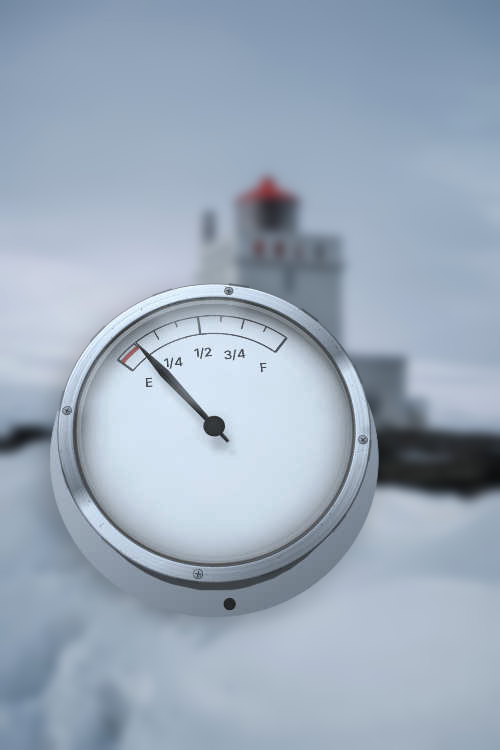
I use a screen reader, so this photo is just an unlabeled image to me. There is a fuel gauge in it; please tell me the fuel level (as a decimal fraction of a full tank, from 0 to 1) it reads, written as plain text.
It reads 0.125
